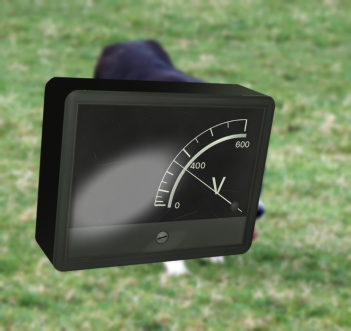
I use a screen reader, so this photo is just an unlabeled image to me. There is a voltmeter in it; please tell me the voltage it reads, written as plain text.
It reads 350 V
